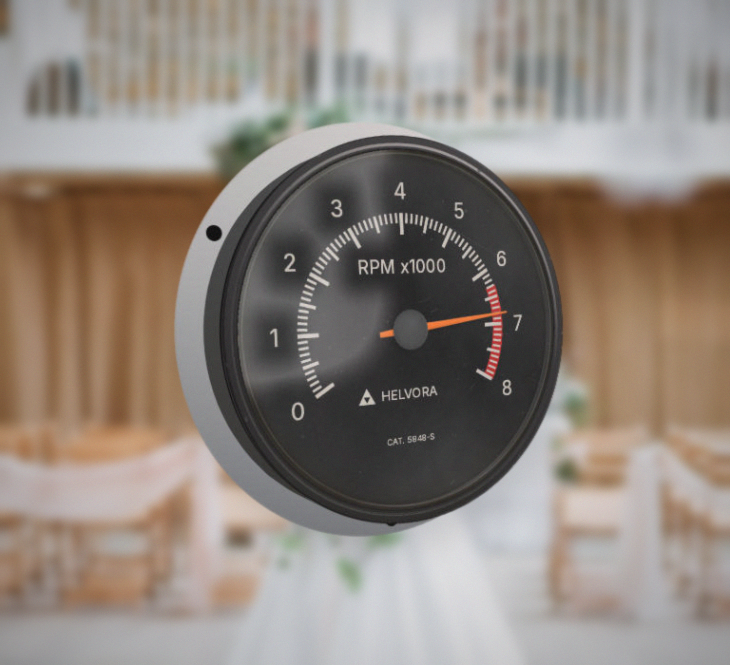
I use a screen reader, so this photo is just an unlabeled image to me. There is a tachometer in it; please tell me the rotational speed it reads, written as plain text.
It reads 6800 rpm
